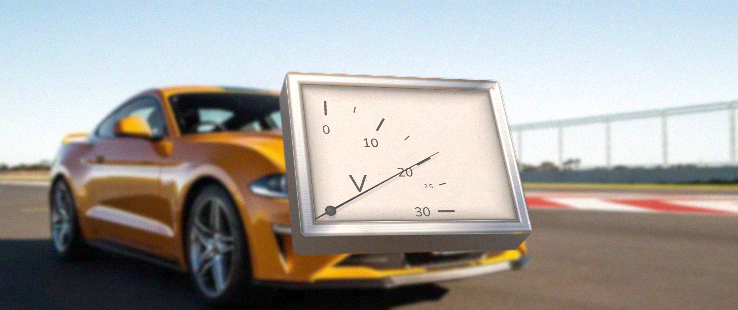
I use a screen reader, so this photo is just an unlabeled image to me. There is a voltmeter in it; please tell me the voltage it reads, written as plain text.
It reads 20 V
